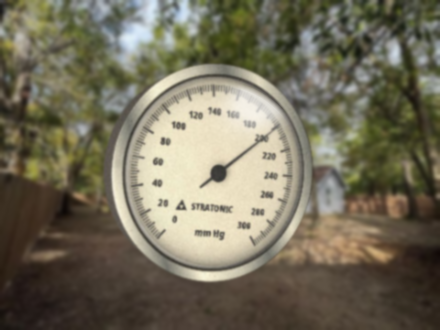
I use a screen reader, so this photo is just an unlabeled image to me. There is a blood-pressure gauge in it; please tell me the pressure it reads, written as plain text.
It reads 200 mmHg
